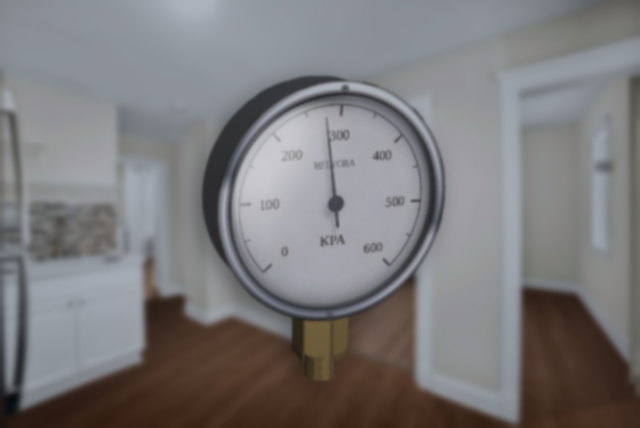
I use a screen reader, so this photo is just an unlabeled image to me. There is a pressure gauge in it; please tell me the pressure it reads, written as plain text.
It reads 275 kPa
